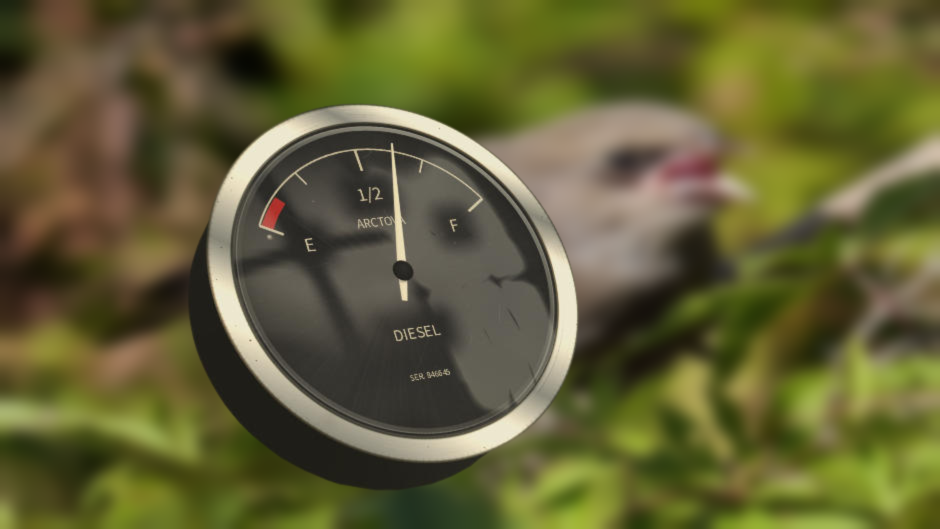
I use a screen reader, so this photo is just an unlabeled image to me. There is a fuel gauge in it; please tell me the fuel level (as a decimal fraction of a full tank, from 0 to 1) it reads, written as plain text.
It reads 0.625
